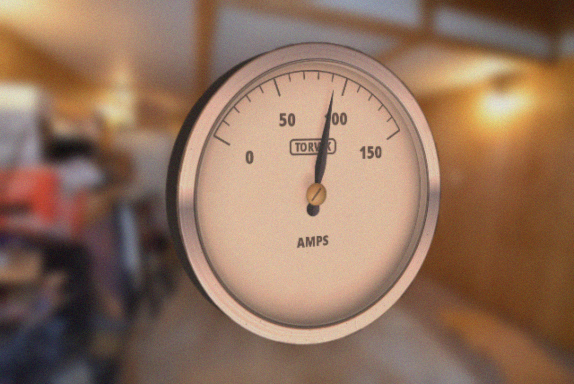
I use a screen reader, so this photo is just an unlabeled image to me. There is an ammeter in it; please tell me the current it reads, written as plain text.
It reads 90 A
